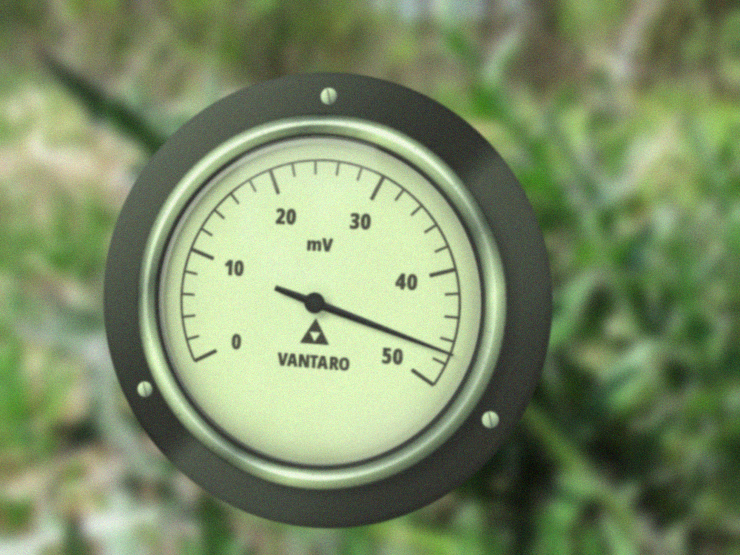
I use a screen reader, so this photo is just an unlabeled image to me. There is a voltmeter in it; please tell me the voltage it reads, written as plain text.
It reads 47 mV
